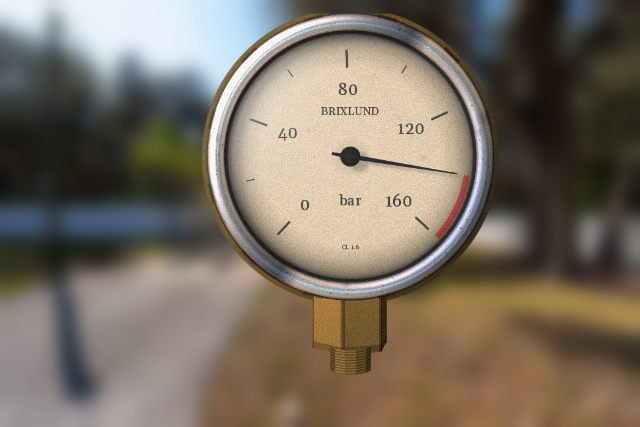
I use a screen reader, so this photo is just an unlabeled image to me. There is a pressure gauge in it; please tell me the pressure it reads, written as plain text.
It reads 140 bar
